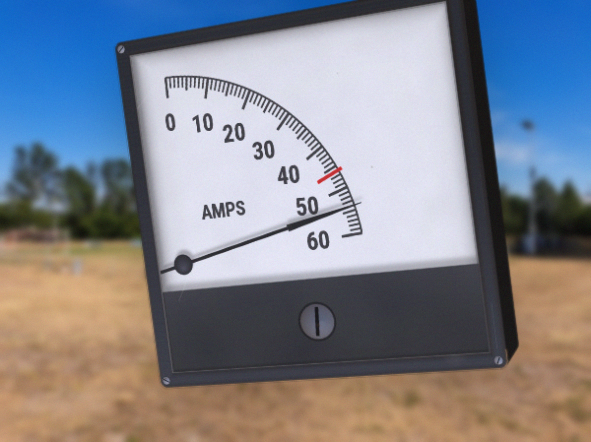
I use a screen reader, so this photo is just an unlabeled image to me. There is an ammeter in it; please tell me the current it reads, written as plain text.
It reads 54 A
